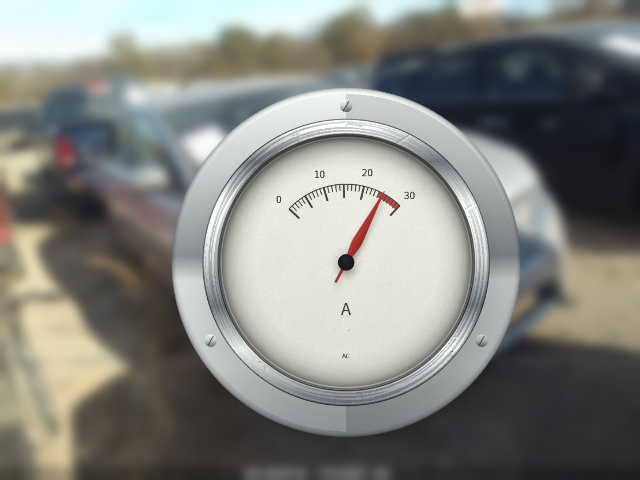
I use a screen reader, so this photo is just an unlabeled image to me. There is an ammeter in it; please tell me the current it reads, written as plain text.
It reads 25 A
